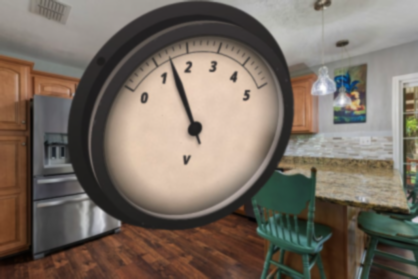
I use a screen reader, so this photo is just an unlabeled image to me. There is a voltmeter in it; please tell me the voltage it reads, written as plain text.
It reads 1.4 V
